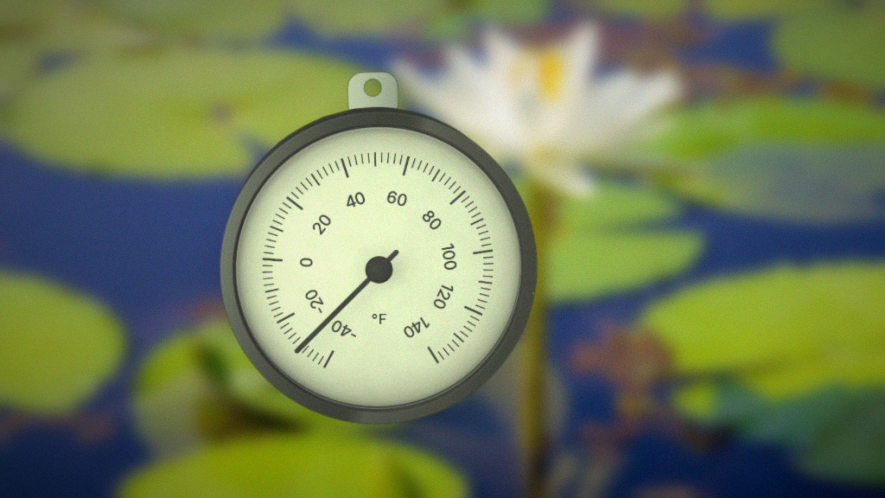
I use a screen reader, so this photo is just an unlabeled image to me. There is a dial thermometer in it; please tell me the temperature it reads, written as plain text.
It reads -30 °F
